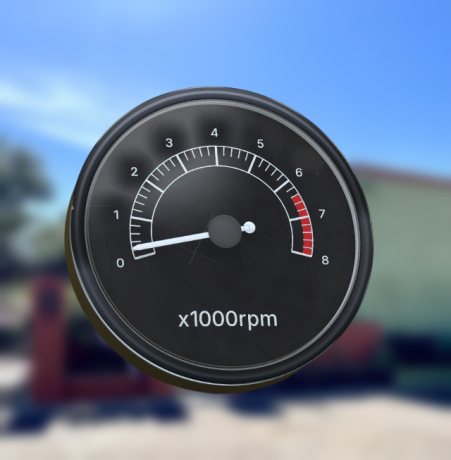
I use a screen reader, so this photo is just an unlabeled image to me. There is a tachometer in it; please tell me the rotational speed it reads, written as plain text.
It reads 200 rpm
